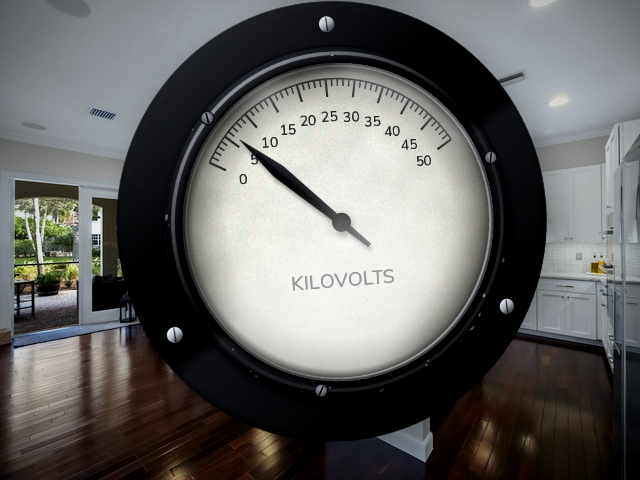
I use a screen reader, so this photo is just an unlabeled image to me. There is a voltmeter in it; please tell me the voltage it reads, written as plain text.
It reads 6 kV
